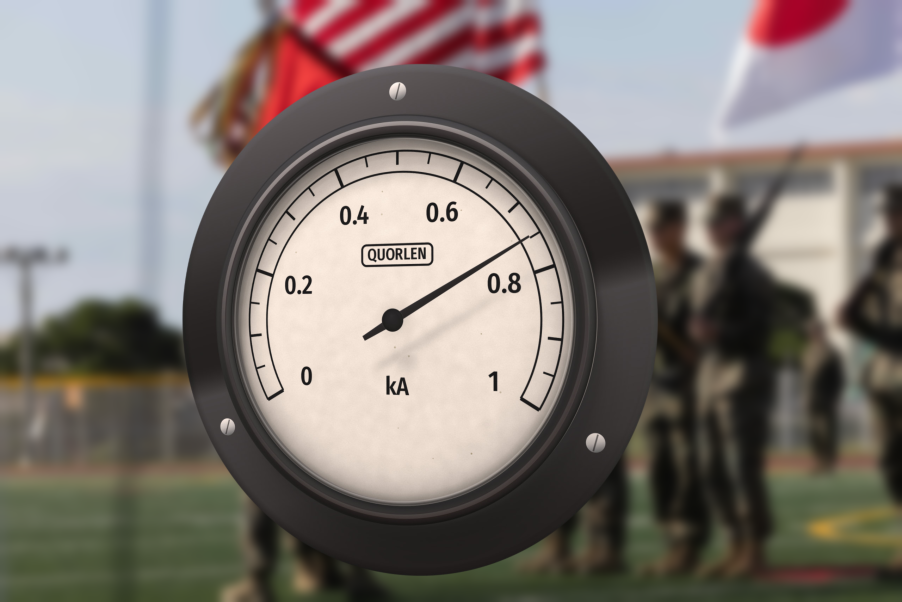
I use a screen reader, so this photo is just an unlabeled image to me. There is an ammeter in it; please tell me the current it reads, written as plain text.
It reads 0.75 kA
